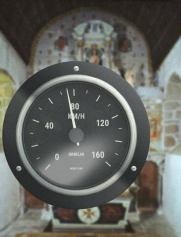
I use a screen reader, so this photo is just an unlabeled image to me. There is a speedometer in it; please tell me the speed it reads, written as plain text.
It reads 75 km/h
